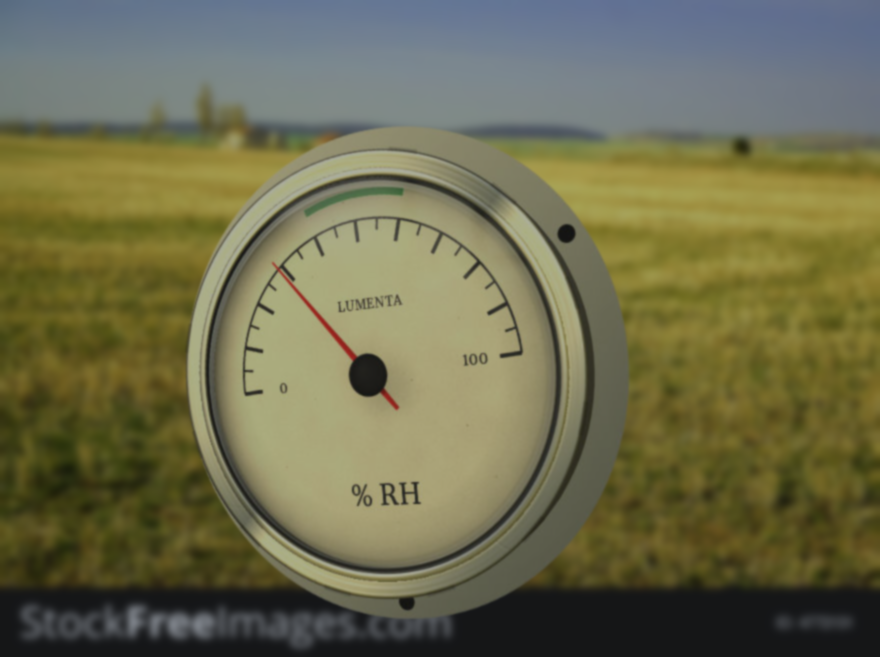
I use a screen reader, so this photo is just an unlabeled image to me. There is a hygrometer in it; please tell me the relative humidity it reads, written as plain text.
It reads 30 %
